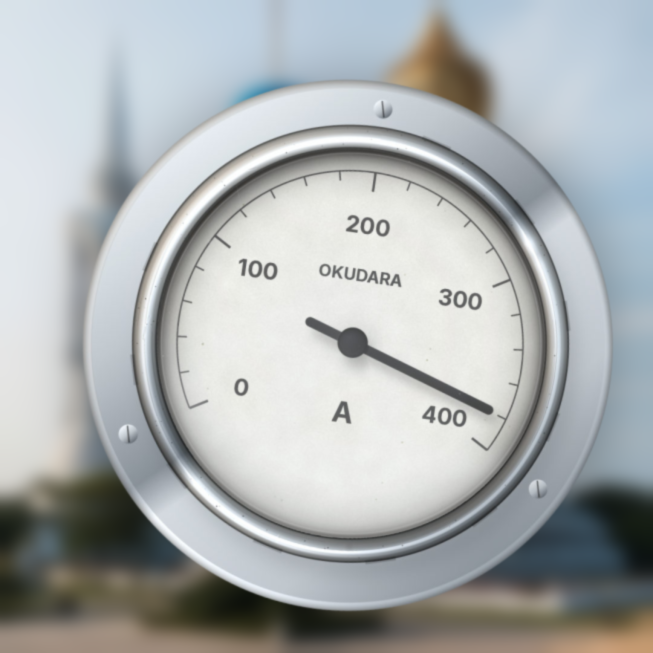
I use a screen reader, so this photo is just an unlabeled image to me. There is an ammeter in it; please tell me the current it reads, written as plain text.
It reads 380 A
